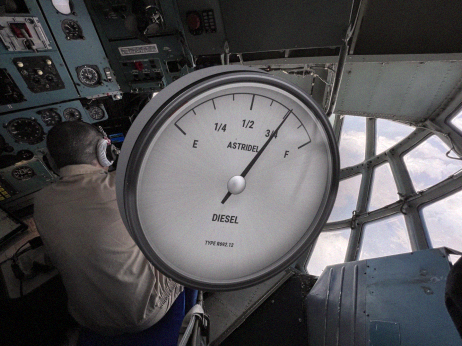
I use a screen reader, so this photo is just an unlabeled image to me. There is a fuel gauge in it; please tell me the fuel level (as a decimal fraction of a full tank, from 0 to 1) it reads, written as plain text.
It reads 0.75
